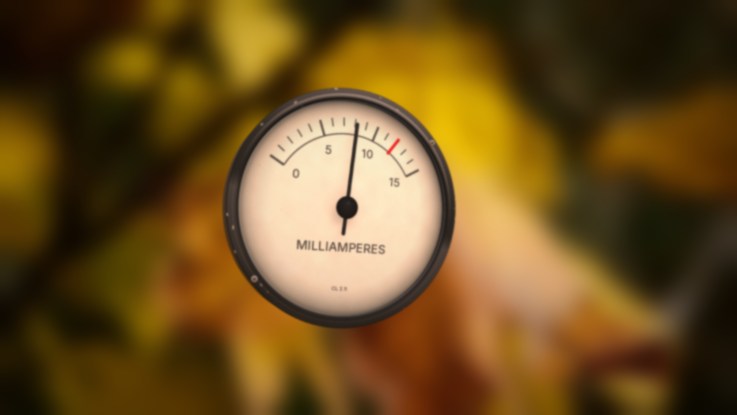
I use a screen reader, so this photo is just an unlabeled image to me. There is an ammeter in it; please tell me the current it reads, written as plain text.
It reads 8 mA
